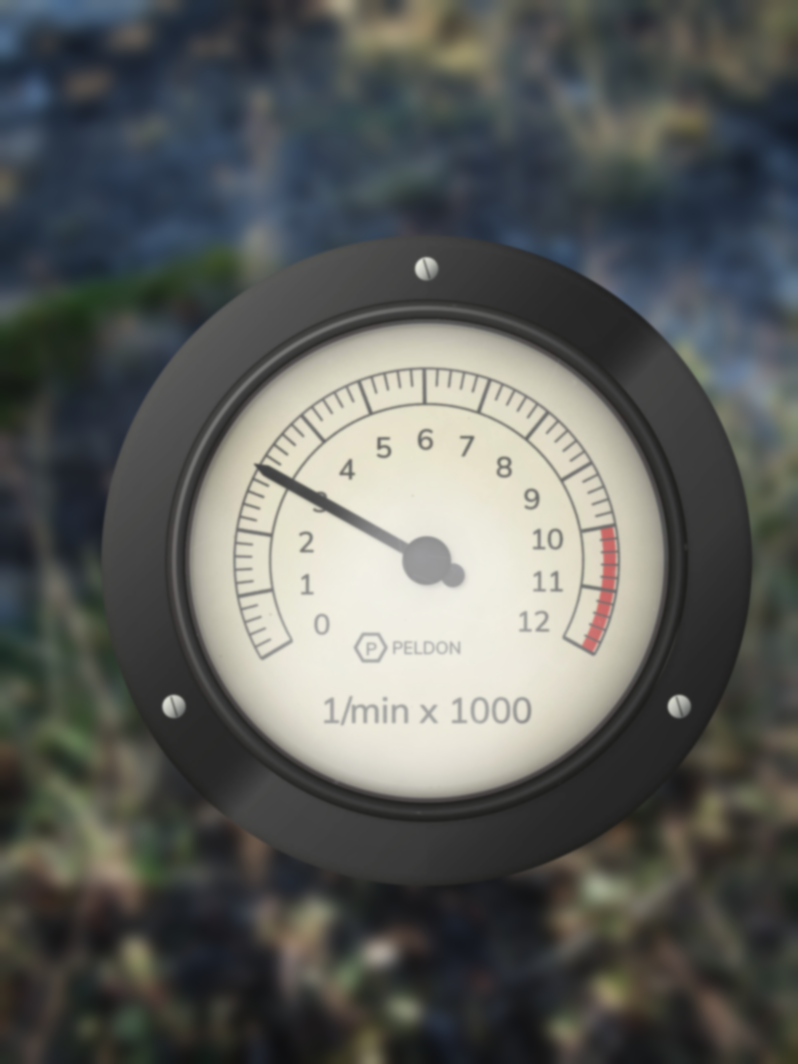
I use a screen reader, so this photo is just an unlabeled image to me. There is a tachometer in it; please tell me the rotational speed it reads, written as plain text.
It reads 3000 rpm
